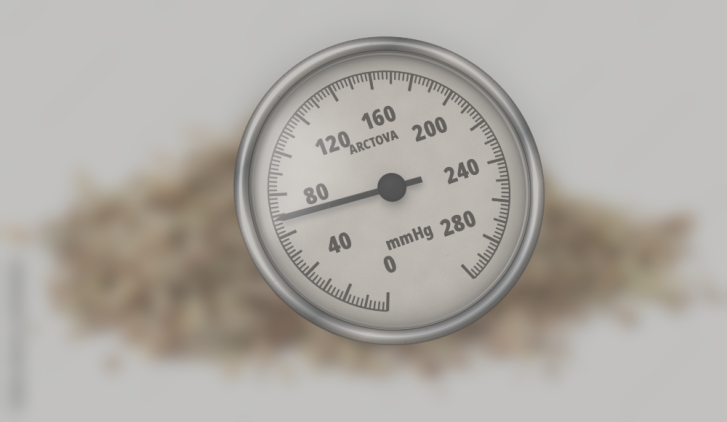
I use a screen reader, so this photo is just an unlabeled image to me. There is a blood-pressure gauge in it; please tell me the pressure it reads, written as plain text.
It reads 68 mmHg
